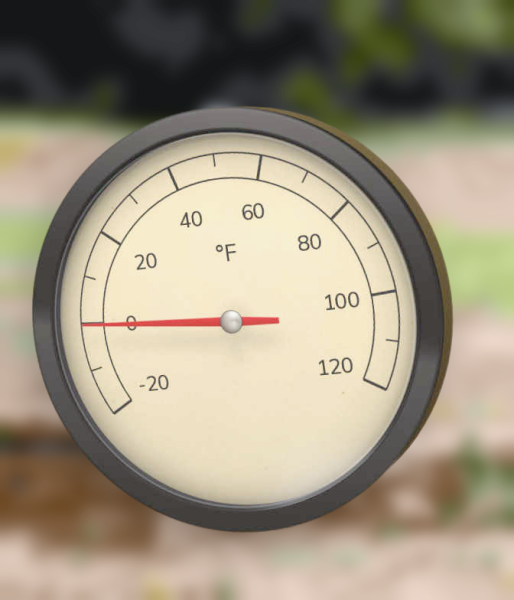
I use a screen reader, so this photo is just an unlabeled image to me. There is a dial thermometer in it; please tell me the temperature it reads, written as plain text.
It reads 0 °F
